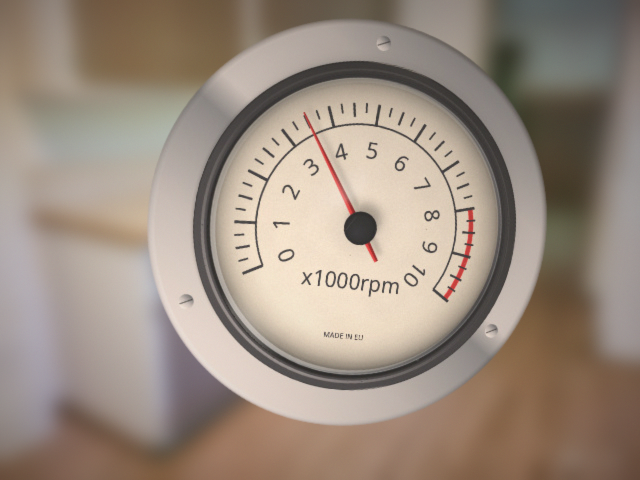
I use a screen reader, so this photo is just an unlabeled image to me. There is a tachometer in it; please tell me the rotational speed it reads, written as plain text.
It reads 3500 rpm
